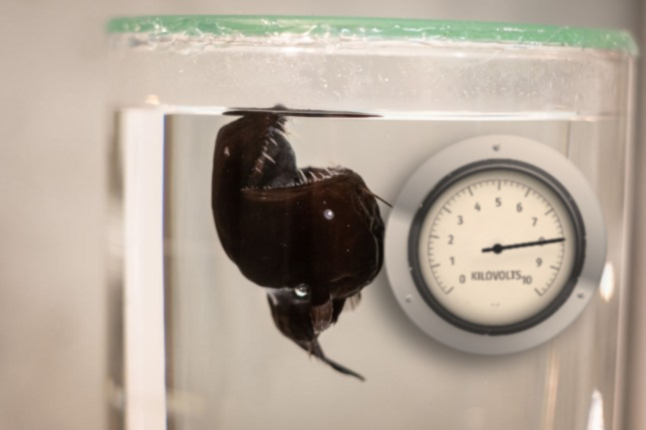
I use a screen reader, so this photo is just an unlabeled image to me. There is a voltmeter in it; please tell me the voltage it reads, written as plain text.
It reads 8 kV
